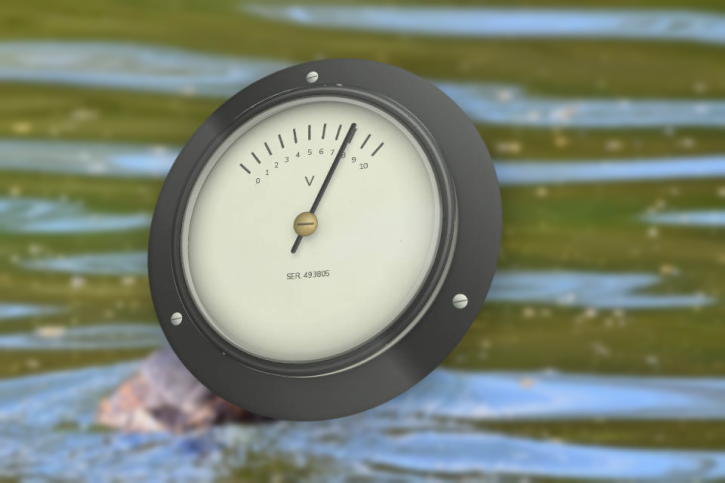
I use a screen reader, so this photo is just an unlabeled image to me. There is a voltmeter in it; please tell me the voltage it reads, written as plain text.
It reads 8 V
